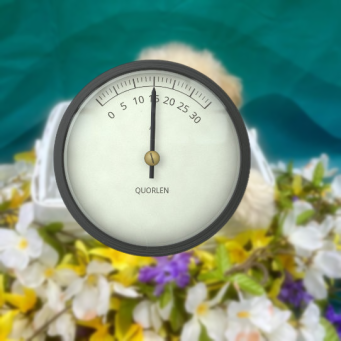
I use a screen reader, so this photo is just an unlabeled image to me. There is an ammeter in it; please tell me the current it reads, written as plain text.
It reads 15 A
